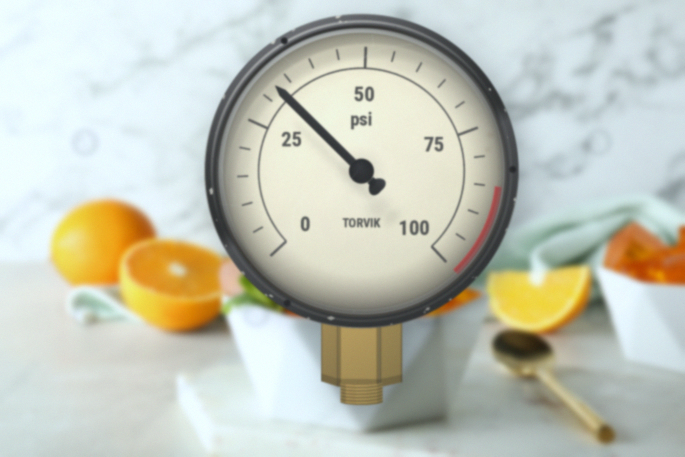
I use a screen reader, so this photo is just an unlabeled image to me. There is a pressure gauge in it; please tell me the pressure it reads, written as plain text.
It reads 32.5 psi
